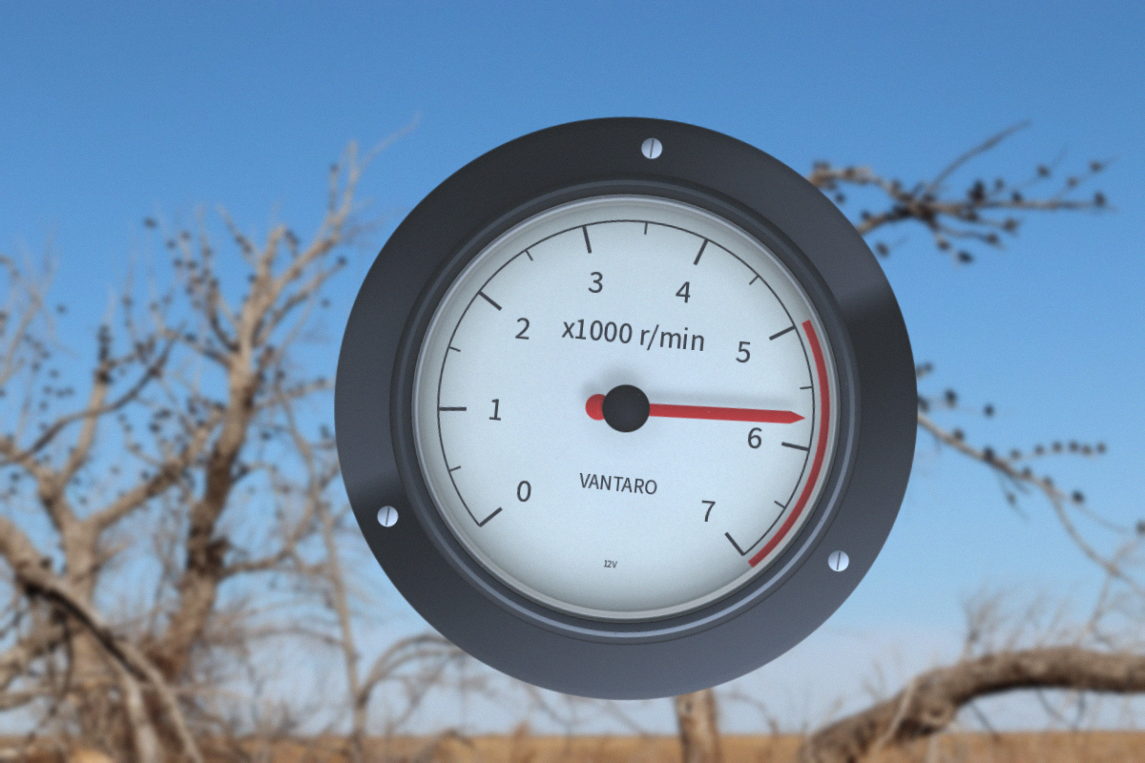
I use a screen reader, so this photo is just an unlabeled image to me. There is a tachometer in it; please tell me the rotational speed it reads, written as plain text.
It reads 5750 rpm
